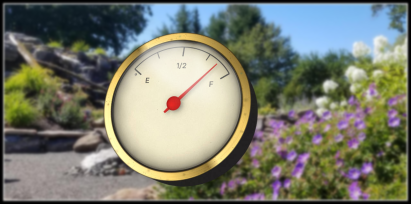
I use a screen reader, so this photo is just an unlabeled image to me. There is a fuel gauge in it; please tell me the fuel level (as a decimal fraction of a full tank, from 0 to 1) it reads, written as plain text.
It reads 0.875
